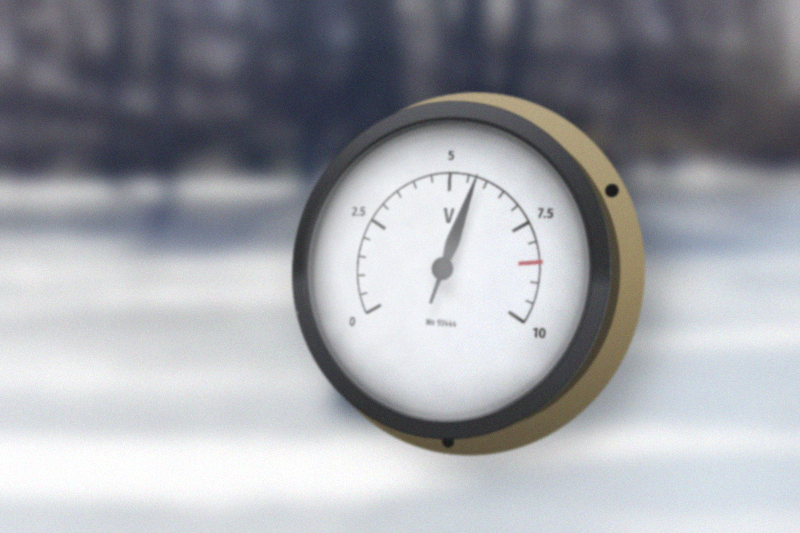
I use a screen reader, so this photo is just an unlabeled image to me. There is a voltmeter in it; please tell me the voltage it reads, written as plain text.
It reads 5.75 V
